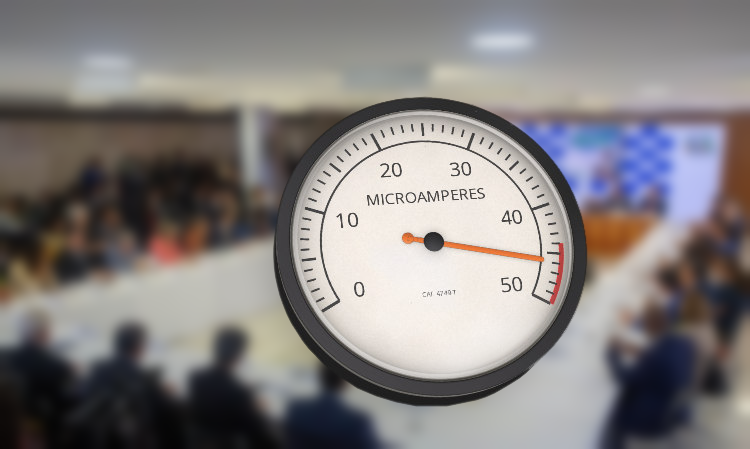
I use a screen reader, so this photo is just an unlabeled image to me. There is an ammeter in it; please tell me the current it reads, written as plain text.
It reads 46 µA
